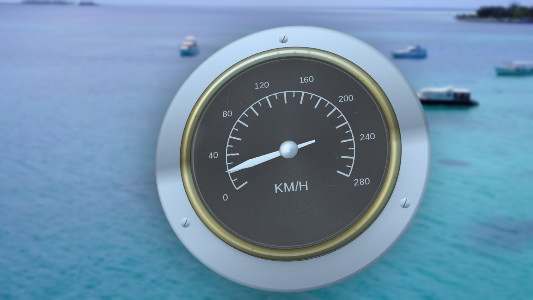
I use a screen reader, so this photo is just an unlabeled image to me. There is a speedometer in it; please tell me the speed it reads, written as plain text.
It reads 20 km/h
